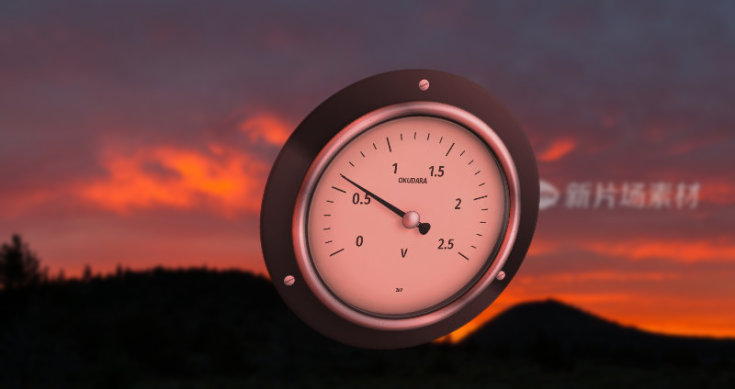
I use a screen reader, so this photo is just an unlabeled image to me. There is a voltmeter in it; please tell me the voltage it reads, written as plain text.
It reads 0.6 V
